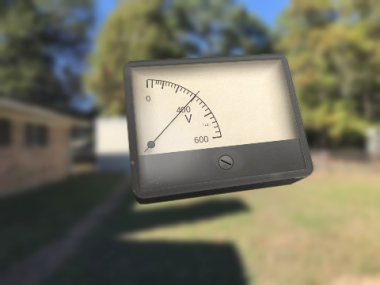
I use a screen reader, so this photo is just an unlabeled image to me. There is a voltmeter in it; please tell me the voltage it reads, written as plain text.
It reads 400 V
